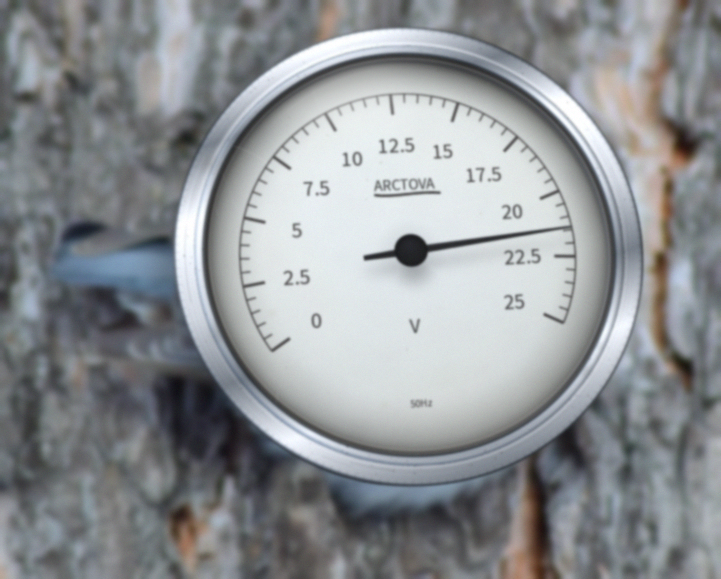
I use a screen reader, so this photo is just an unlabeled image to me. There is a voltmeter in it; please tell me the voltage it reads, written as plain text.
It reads 21.5 V
